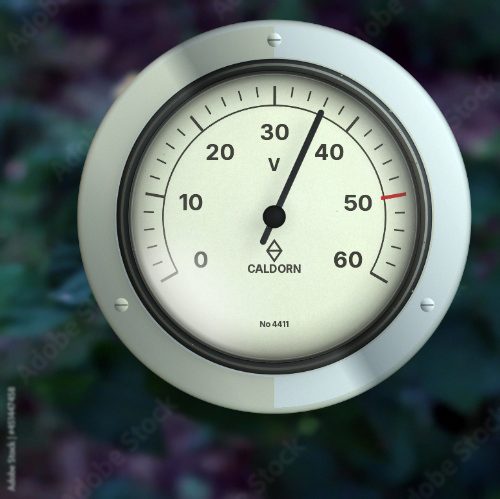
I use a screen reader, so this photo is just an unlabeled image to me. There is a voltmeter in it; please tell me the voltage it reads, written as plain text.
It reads 36 V
